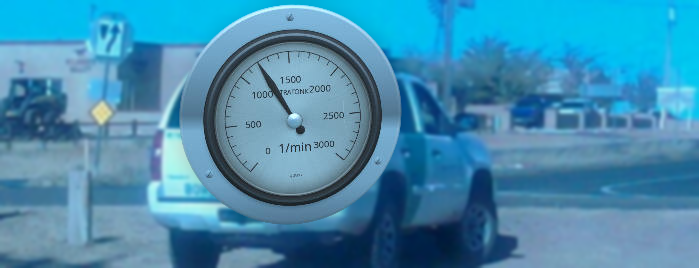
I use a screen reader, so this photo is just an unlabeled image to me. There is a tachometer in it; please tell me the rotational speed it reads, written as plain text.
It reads 1200 rpm
